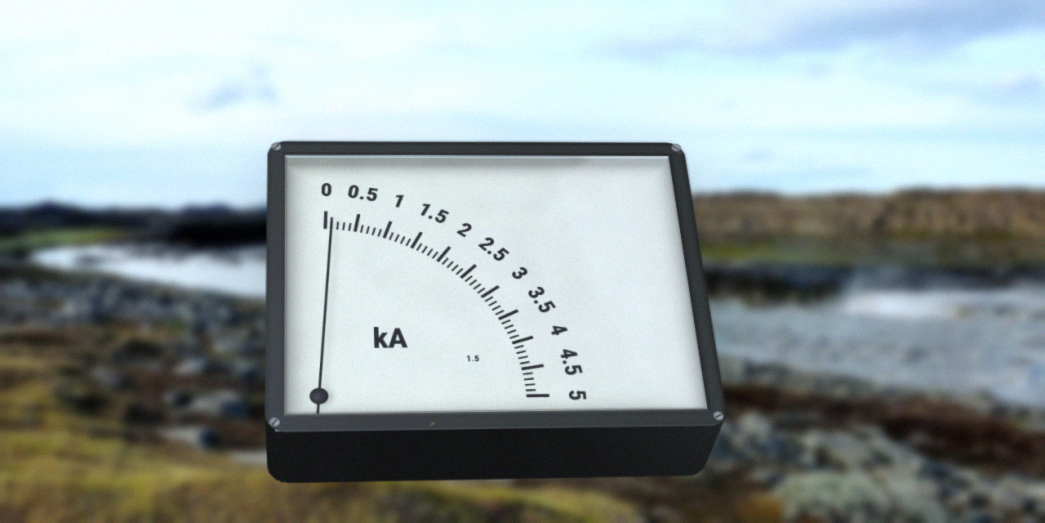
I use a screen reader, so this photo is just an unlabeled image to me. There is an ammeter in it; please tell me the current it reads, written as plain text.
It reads 0.1 kA
